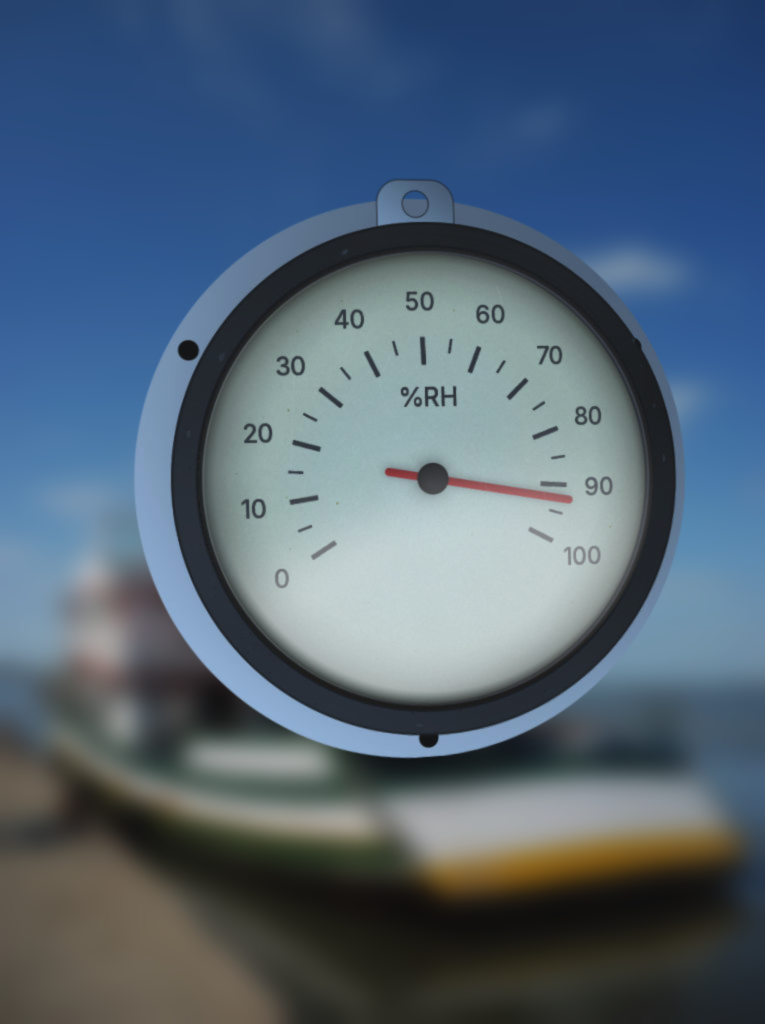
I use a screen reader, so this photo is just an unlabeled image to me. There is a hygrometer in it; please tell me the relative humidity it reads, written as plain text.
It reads 92.5 %
